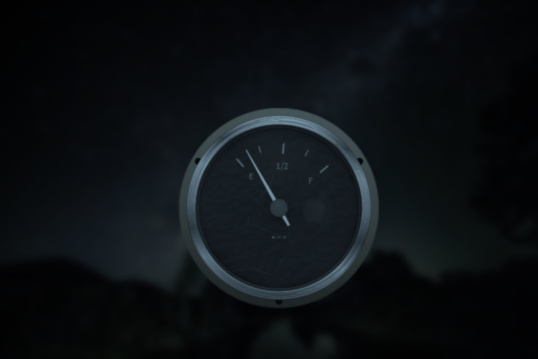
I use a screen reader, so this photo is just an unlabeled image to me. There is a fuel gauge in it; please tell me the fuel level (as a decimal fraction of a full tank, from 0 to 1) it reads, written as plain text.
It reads 0.125
